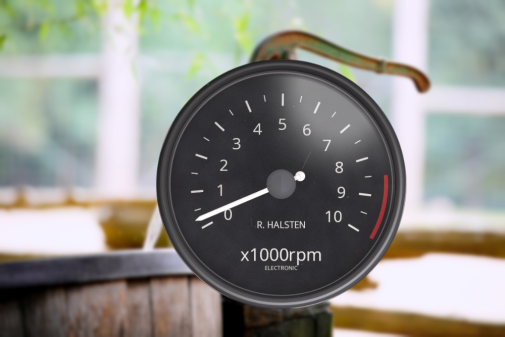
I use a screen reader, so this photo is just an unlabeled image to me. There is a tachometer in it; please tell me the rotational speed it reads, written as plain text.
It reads 250 rpm
